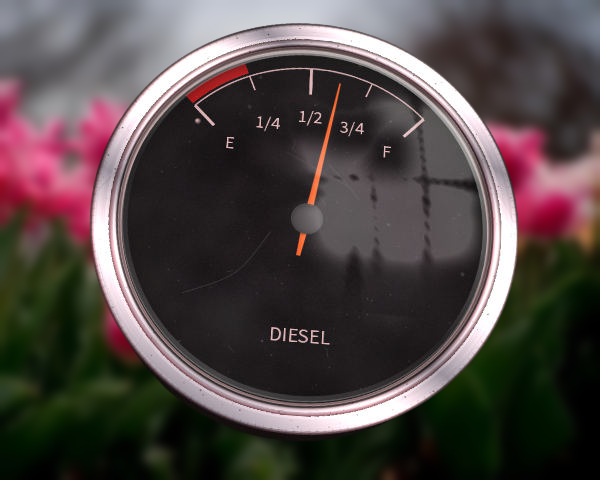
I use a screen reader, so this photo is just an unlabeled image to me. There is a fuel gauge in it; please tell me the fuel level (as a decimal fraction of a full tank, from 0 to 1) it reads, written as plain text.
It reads 0.625
